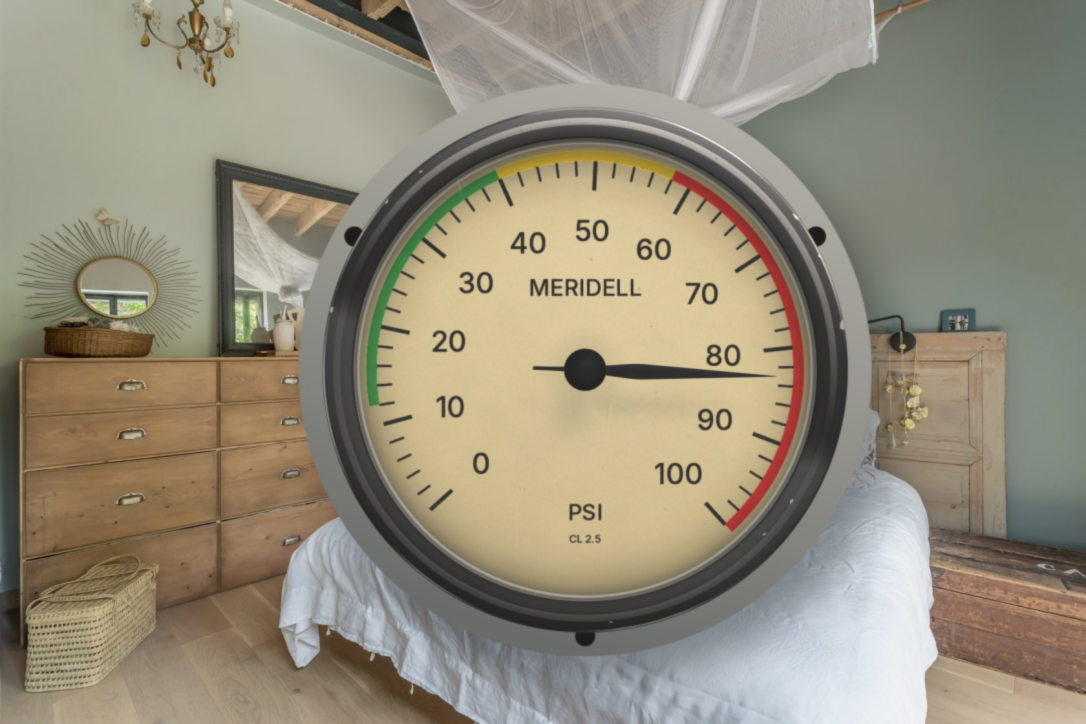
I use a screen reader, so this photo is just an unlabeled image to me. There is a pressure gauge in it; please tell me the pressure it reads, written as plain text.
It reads 83 psi
